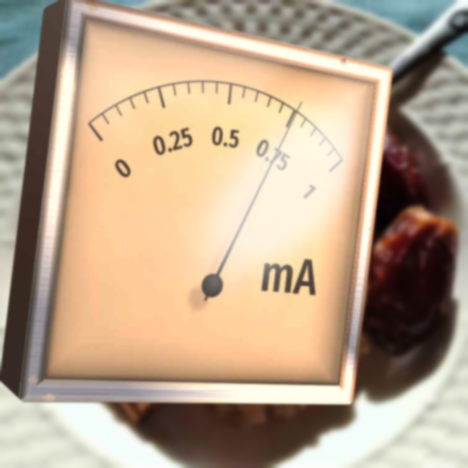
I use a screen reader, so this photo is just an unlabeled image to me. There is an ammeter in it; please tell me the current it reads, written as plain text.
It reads 0.75 mA
